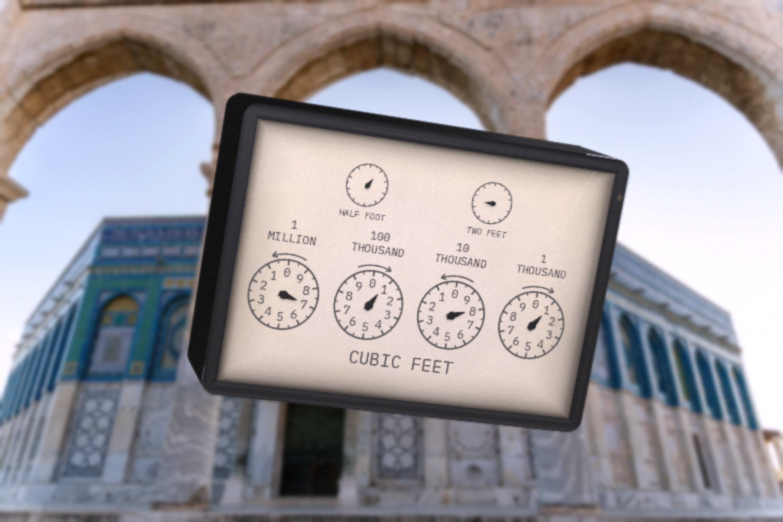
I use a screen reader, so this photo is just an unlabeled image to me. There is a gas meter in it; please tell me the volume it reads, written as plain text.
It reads 708100 ft³
